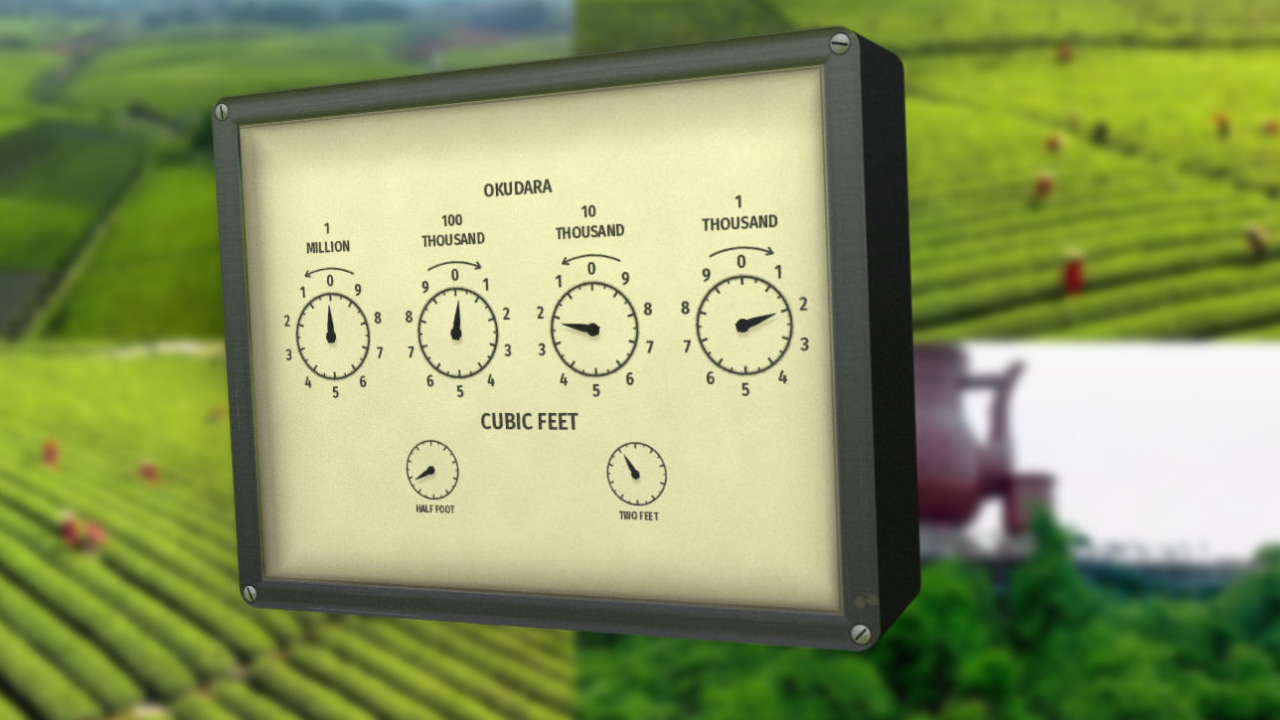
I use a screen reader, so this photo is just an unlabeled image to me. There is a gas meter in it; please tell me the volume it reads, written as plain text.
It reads 2200 ft³
